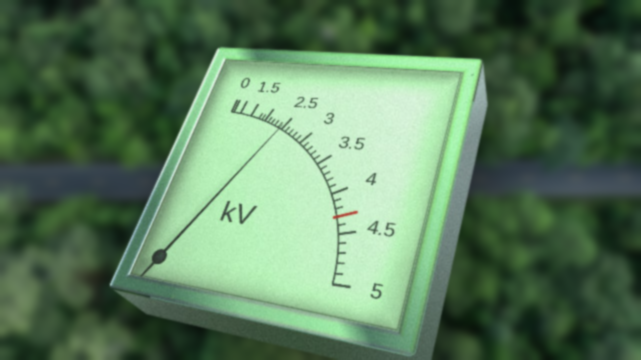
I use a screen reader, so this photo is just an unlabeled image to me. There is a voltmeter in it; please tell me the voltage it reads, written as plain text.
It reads 2.5 kV
